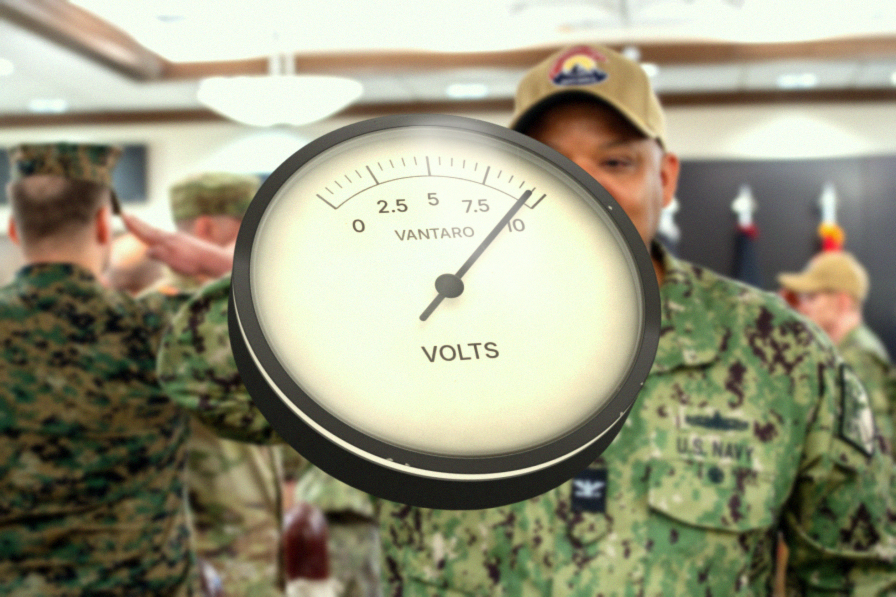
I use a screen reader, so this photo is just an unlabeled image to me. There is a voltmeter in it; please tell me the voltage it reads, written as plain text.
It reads 9.5 V
